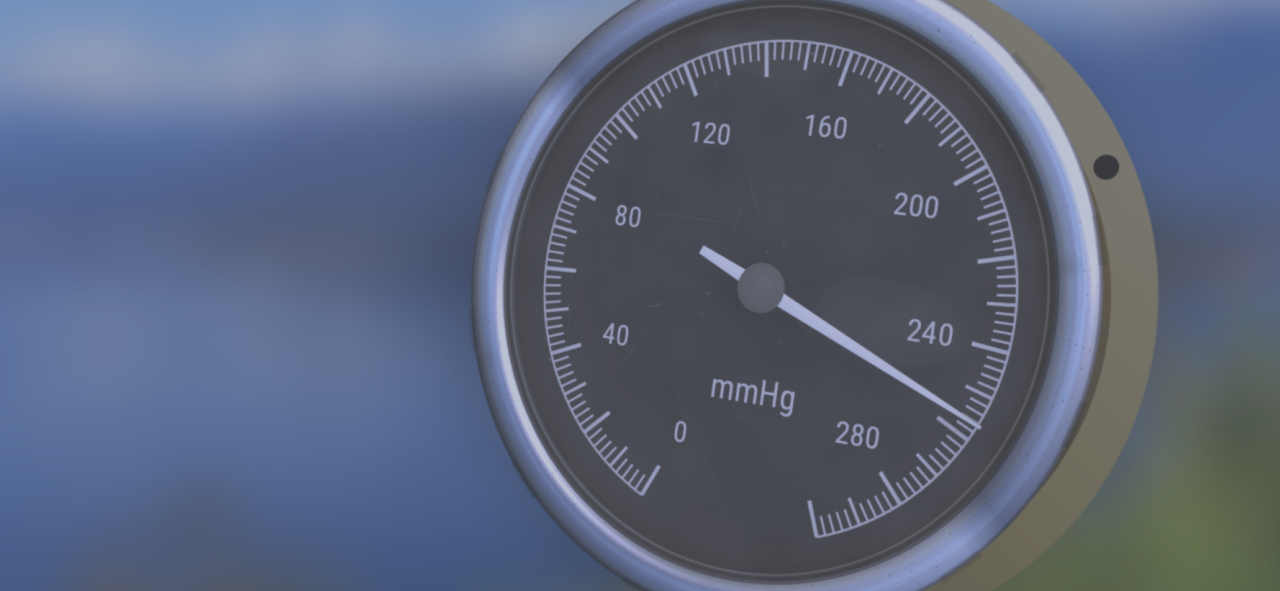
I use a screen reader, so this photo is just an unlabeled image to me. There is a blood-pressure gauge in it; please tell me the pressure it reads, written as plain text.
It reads 256 mmHg
